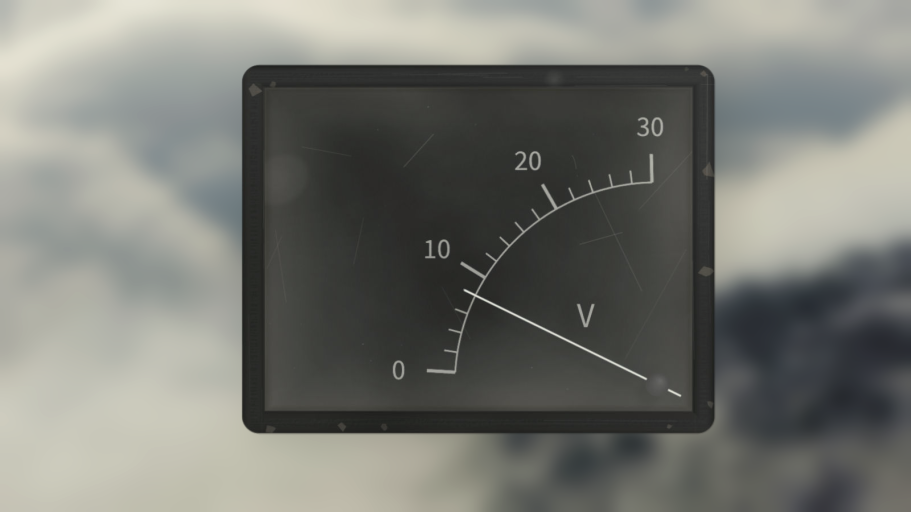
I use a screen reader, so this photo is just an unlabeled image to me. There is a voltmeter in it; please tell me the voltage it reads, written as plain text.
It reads 8 V
